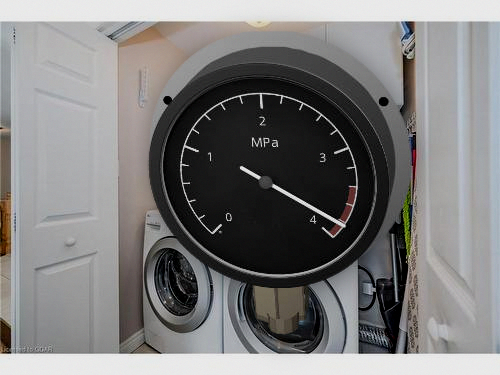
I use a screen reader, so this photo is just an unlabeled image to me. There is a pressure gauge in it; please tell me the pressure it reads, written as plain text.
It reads 3.8 MPa
